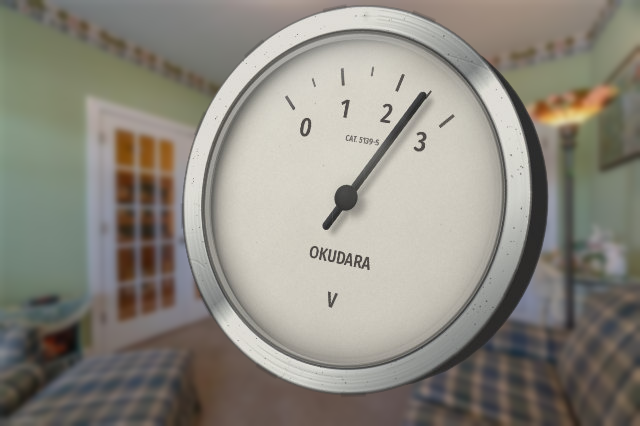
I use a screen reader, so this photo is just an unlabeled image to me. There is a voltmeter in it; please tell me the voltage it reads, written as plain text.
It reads 2.5 V
